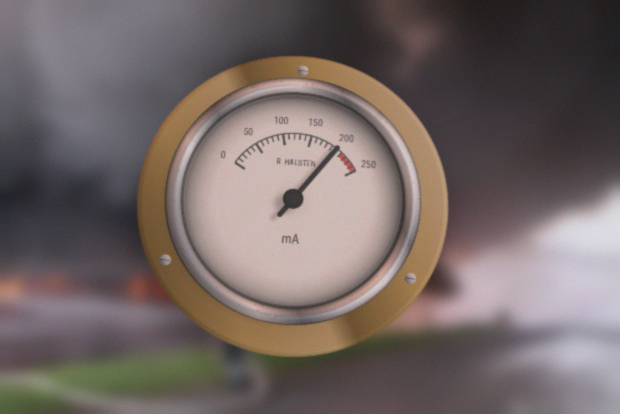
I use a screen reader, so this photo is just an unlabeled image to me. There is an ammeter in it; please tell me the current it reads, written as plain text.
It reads 200 mA
